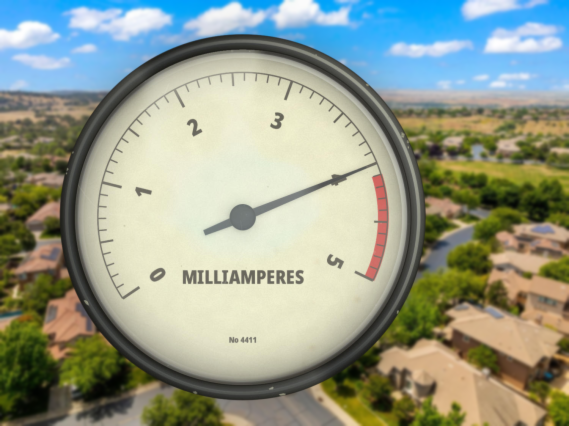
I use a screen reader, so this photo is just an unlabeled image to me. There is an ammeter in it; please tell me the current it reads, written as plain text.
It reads 4 mA
